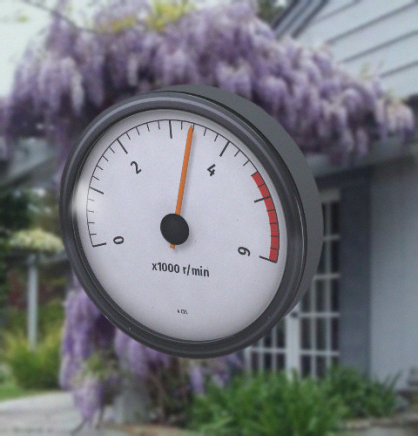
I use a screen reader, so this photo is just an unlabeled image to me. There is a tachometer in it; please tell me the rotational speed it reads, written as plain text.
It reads 3400 rpm
